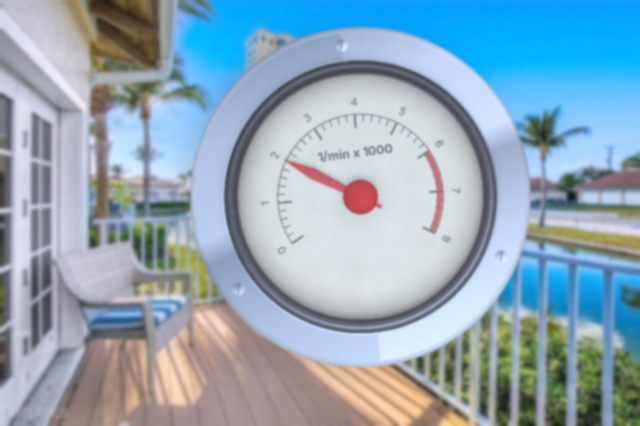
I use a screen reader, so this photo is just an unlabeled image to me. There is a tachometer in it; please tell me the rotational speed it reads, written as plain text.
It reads 2000 rpm
